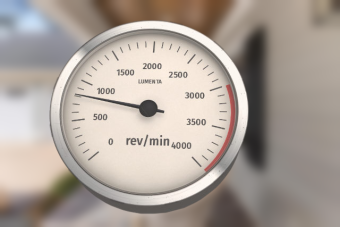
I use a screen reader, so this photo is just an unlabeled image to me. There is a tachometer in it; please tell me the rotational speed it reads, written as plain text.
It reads 800 rpm
